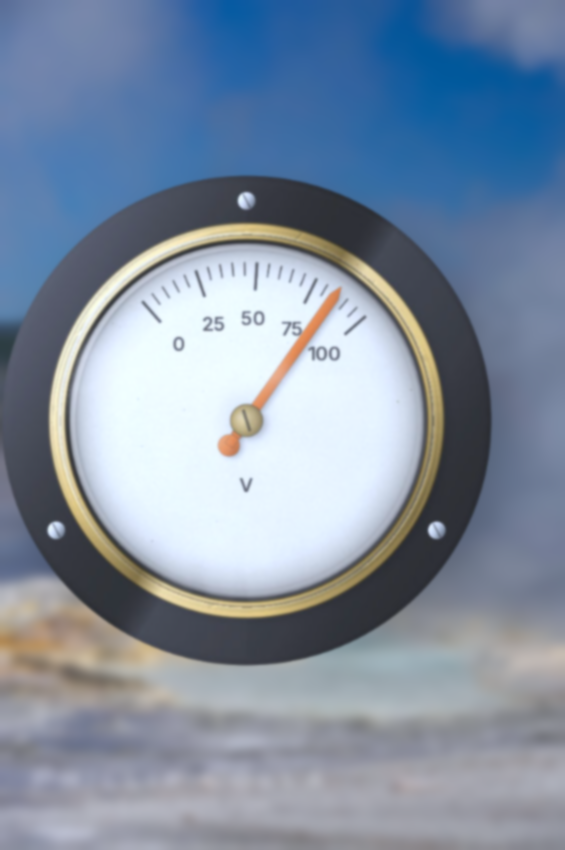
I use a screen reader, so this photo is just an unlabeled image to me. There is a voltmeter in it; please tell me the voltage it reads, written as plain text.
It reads 85 V
